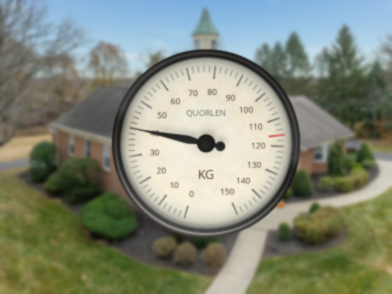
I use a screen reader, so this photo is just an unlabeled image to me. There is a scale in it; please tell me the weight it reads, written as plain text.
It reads 40 kg
